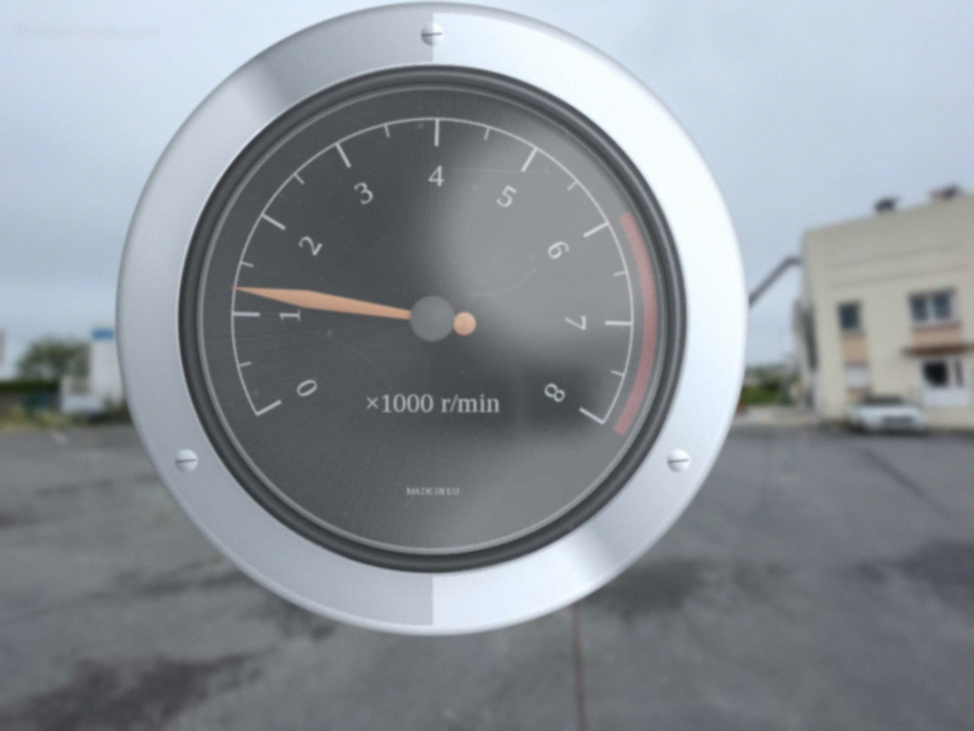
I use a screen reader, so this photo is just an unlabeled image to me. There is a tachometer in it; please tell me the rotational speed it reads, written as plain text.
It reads 1250 rpm
